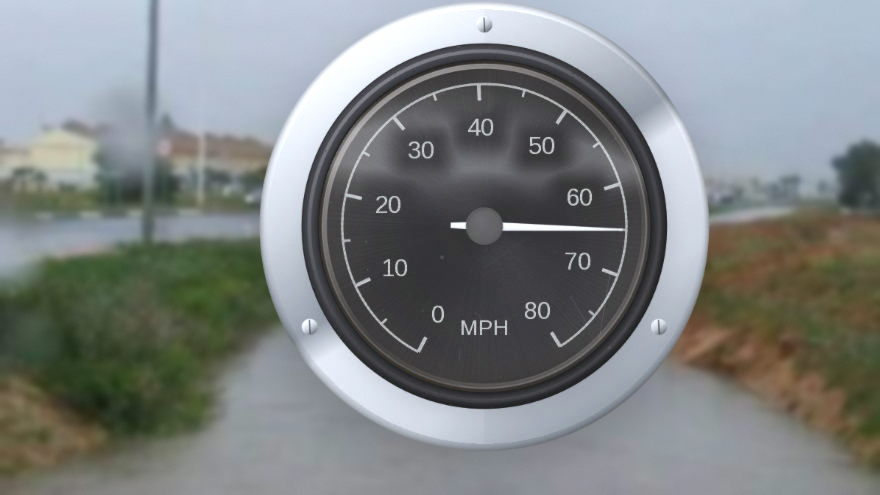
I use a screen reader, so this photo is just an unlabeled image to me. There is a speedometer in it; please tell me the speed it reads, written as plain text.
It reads 65 mph
